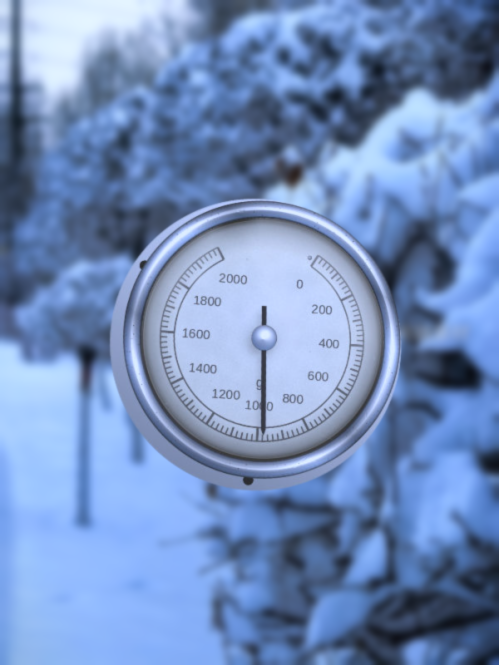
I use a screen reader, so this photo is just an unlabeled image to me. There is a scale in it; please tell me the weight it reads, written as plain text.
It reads 980 g
